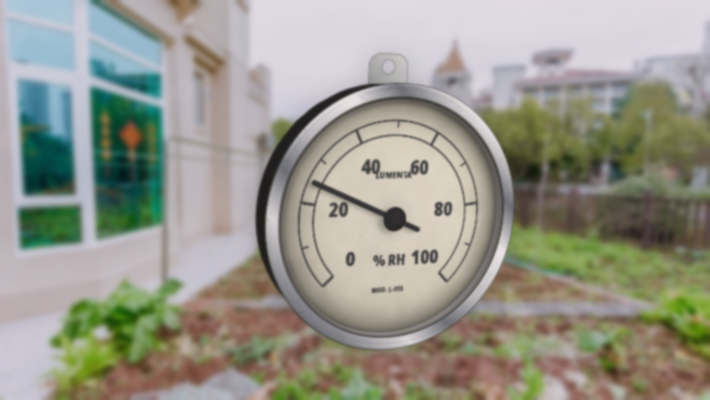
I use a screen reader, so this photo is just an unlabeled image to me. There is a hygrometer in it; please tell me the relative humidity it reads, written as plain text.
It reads 25 %
